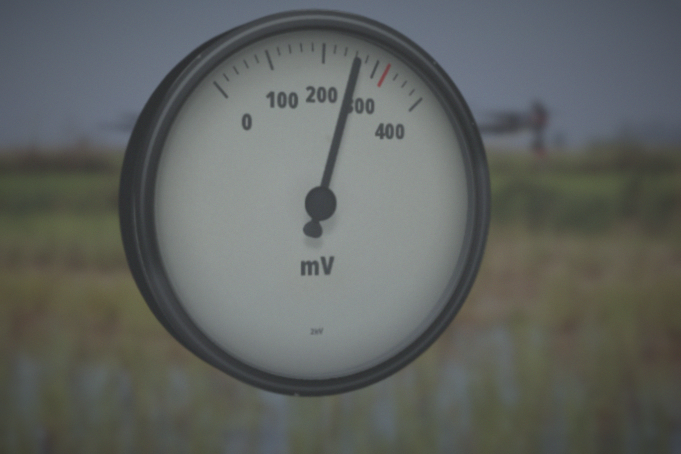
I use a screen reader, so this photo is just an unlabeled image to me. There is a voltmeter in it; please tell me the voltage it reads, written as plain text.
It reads 260 mV
